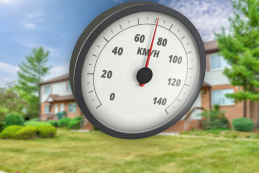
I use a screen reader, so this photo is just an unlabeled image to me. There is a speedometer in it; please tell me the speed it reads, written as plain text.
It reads 70 km/h
